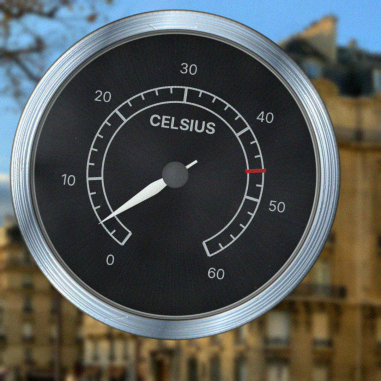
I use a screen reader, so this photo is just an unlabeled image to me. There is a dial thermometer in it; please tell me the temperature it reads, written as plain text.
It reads 4 °C
